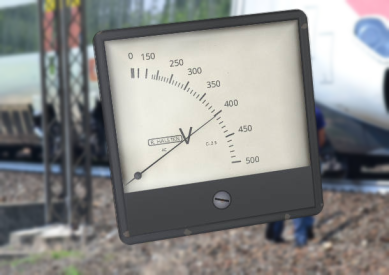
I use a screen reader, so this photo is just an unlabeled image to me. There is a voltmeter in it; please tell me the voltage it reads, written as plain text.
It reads 400 V
